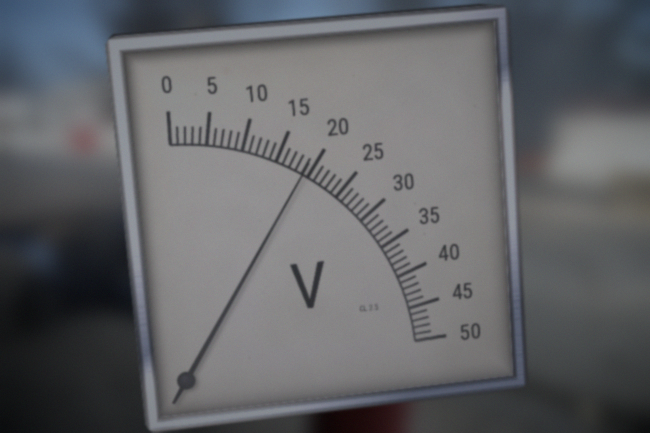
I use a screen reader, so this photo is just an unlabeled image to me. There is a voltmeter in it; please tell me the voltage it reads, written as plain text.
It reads 19 V
